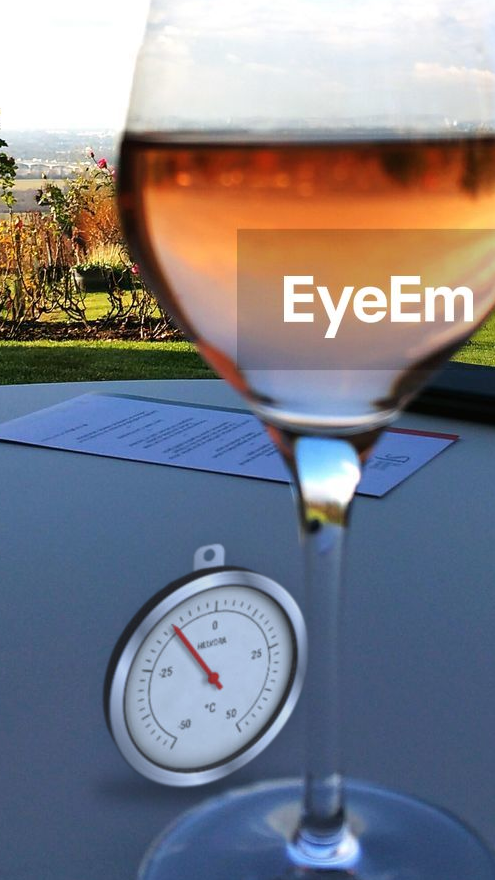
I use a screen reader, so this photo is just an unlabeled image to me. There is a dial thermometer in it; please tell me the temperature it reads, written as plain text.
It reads -12.5 °C
